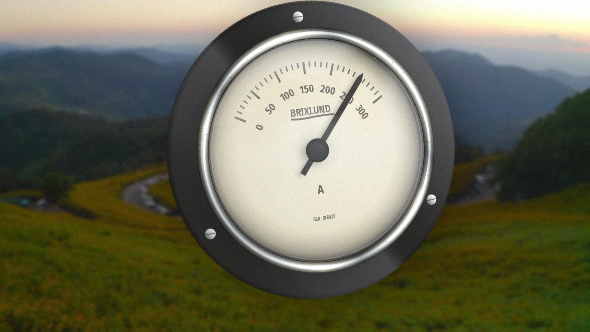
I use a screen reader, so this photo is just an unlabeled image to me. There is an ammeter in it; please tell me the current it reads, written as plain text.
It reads 250 A
